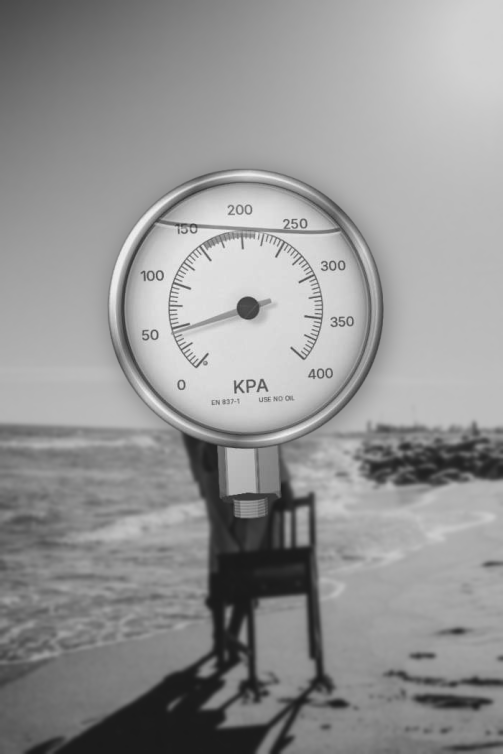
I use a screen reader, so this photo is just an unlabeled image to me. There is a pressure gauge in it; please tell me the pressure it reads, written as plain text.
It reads 45 kPa
